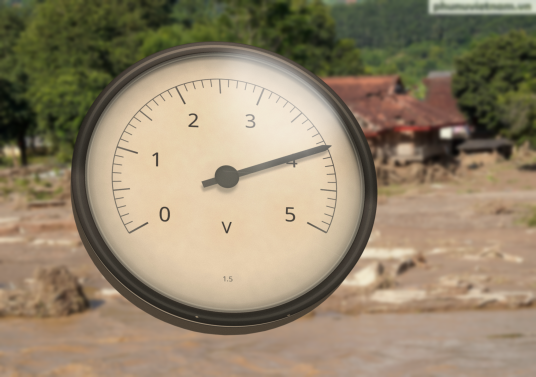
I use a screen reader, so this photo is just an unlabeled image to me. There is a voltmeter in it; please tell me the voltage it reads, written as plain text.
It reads 4 V
